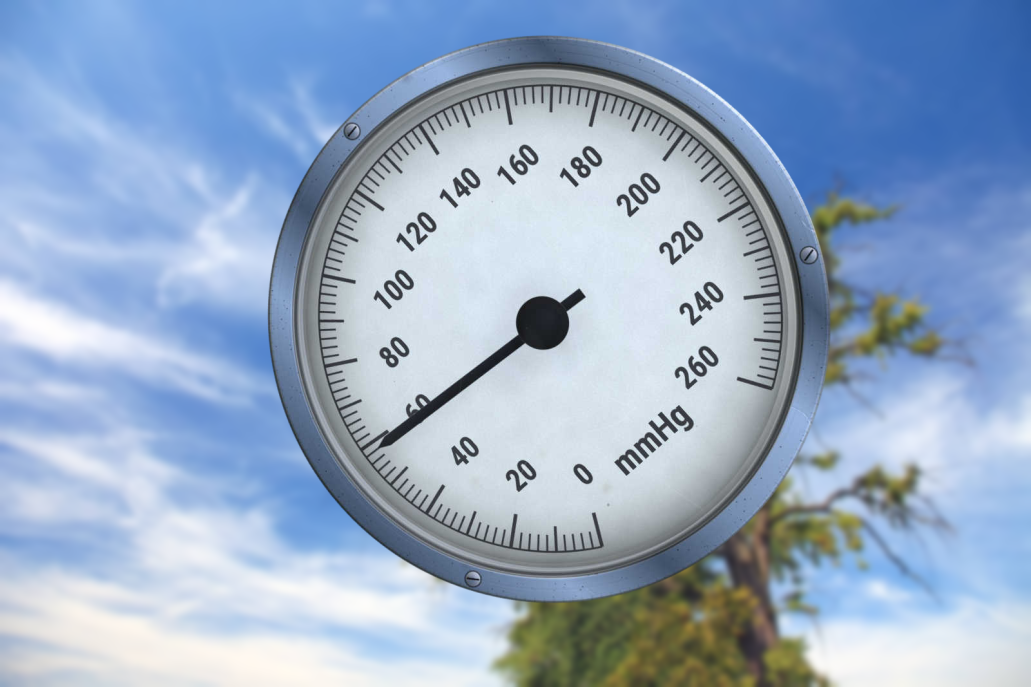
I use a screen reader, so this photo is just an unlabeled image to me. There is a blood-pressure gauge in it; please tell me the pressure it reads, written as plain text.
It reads 58 mmHg
